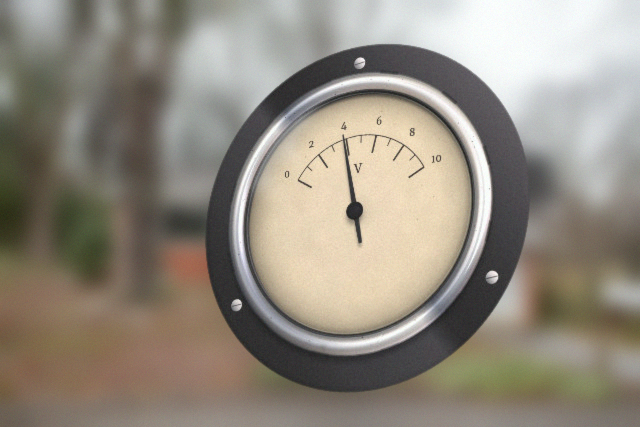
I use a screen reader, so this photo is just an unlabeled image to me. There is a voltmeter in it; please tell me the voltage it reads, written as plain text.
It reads 4 V
